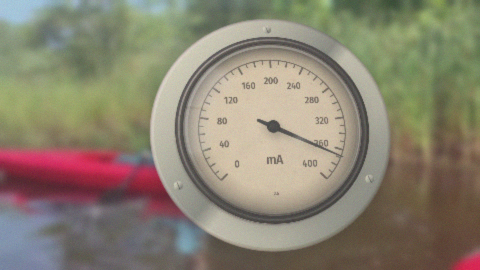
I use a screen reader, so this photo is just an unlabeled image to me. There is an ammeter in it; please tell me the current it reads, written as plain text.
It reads 370 mA
